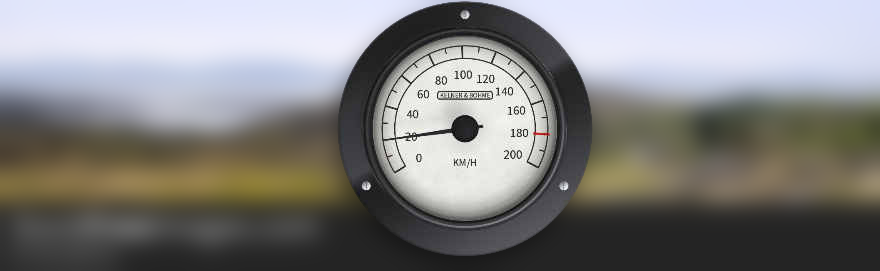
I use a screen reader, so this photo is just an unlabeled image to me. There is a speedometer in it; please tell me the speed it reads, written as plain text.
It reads 20 km/h
